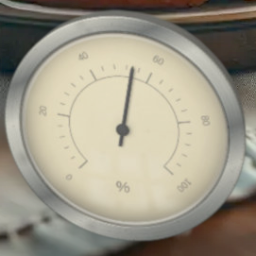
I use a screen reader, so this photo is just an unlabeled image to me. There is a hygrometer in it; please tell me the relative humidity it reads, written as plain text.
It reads 54 %
